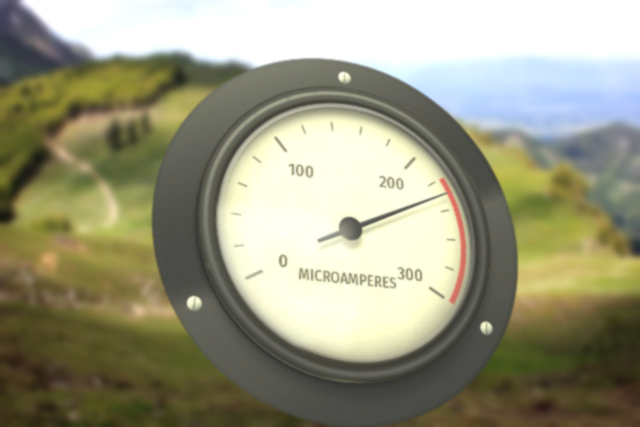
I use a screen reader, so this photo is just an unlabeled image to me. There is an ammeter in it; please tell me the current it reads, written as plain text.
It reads 230 µA
